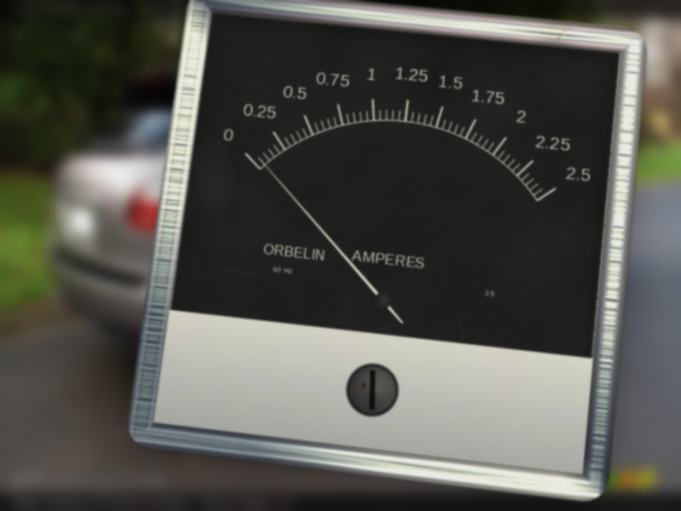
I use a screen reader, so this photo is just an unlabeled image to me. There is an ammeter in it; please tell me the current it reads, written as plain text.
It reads 0.05 A
